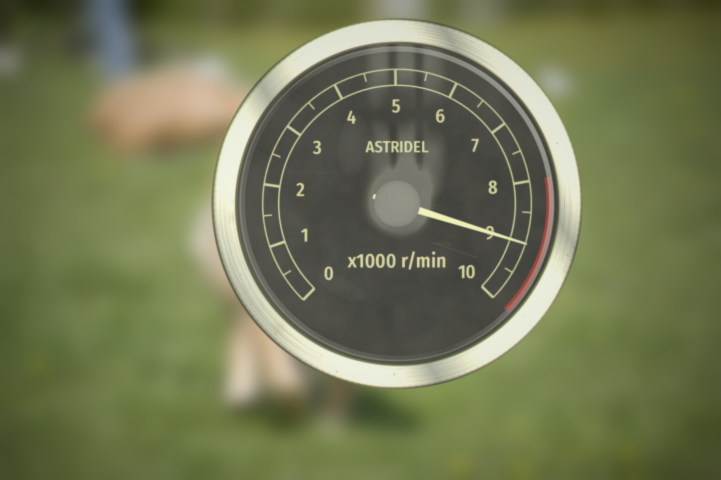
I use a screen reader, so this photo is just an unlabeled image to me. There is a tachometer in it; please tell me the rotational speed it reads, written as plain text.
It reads 9000 rpm
